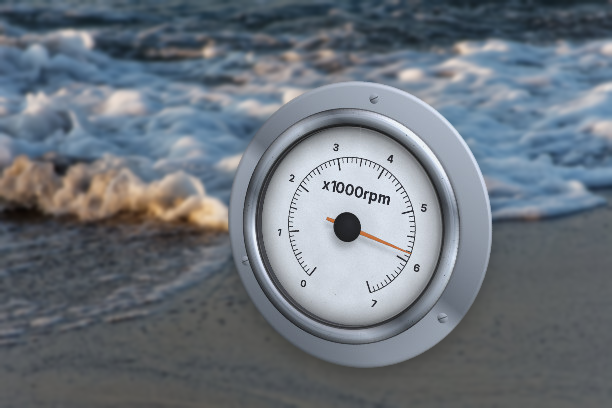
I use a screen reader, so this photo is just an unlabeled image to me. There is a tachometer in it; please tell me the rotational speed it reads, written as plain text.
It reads 5800 rpm
